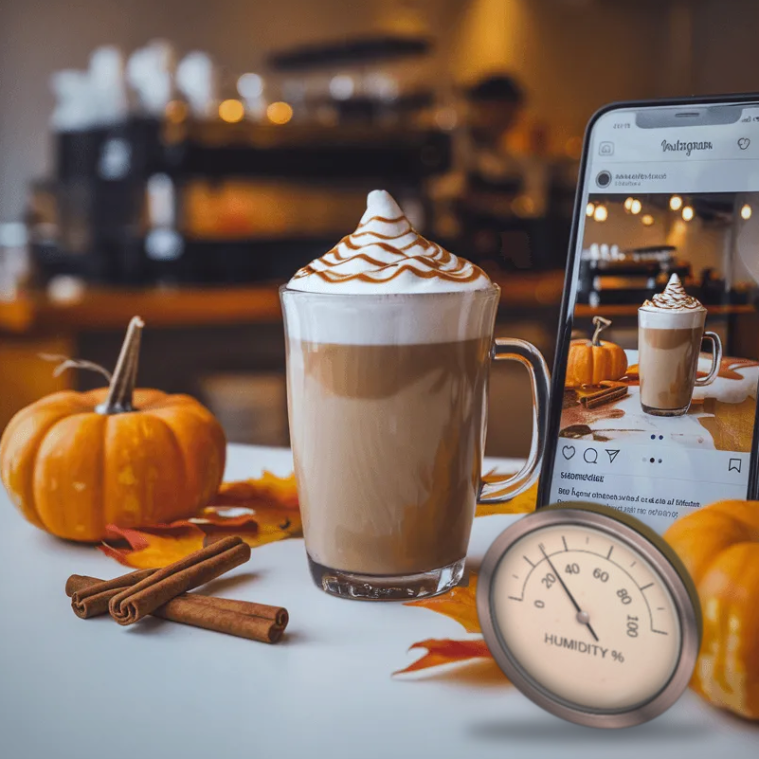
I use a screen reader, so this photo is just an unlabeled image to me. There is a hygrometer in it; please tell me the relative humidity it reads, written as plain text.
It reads 30 %
